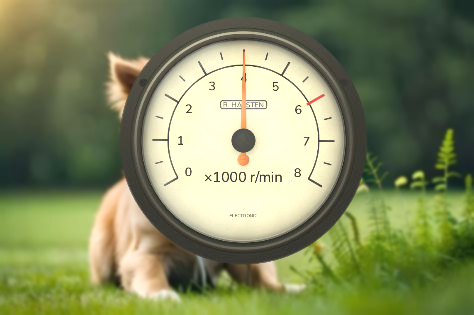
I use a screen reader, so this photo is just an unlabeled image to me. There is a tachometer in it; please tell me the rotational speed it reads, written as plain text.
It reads 4000 rpm
